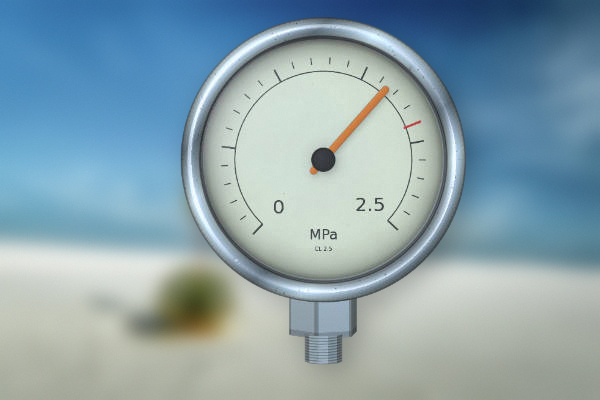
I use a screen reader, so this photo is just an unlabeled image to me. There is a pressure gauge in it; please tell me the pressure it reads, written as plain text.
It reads 1.65 MPa
